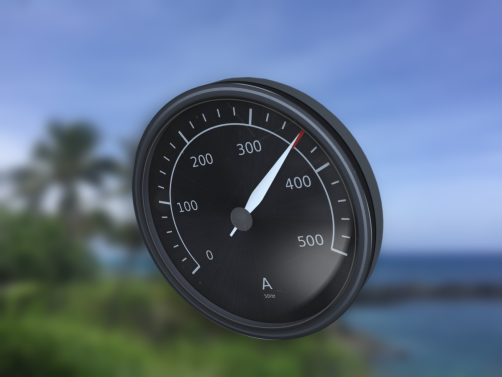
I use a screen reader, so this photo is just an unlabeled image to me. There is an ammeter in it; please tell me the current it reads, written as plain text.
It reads 360 A
